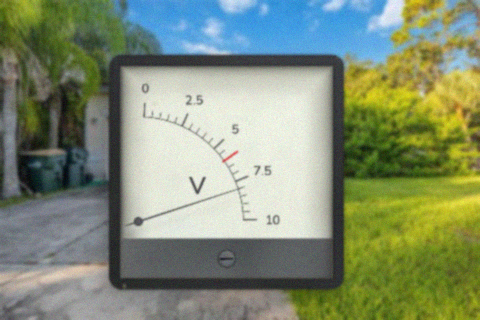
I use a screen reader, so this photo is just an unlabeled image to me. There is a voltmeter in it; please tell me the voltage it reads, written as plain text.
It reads 8 V
